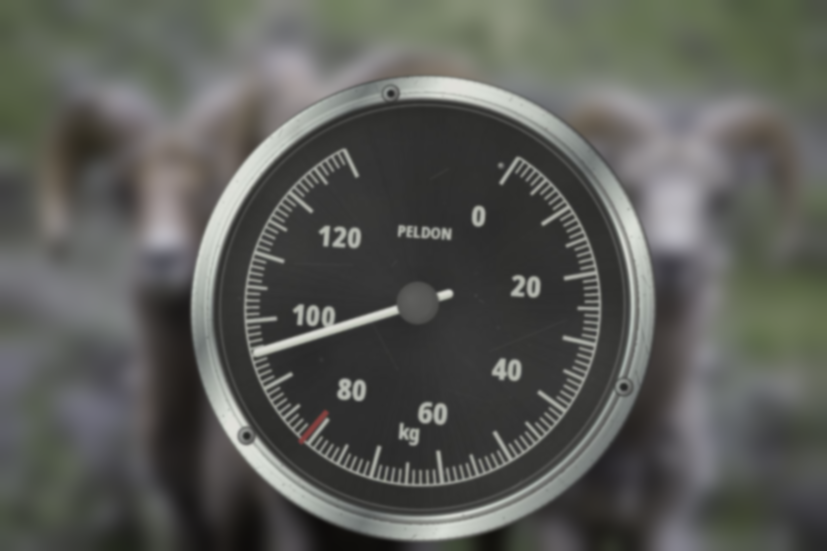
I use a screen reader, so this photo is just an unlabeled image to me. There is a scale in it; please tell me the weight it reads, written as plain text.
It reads 95 kg
